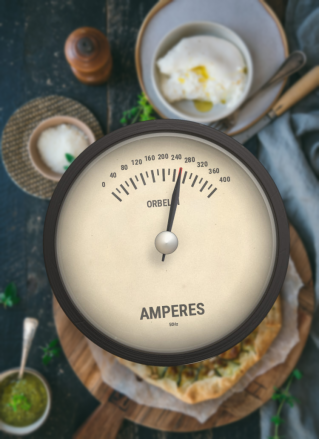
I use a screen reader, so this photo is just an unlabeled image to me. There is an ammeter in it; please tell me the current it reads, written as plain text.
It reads 260 A
